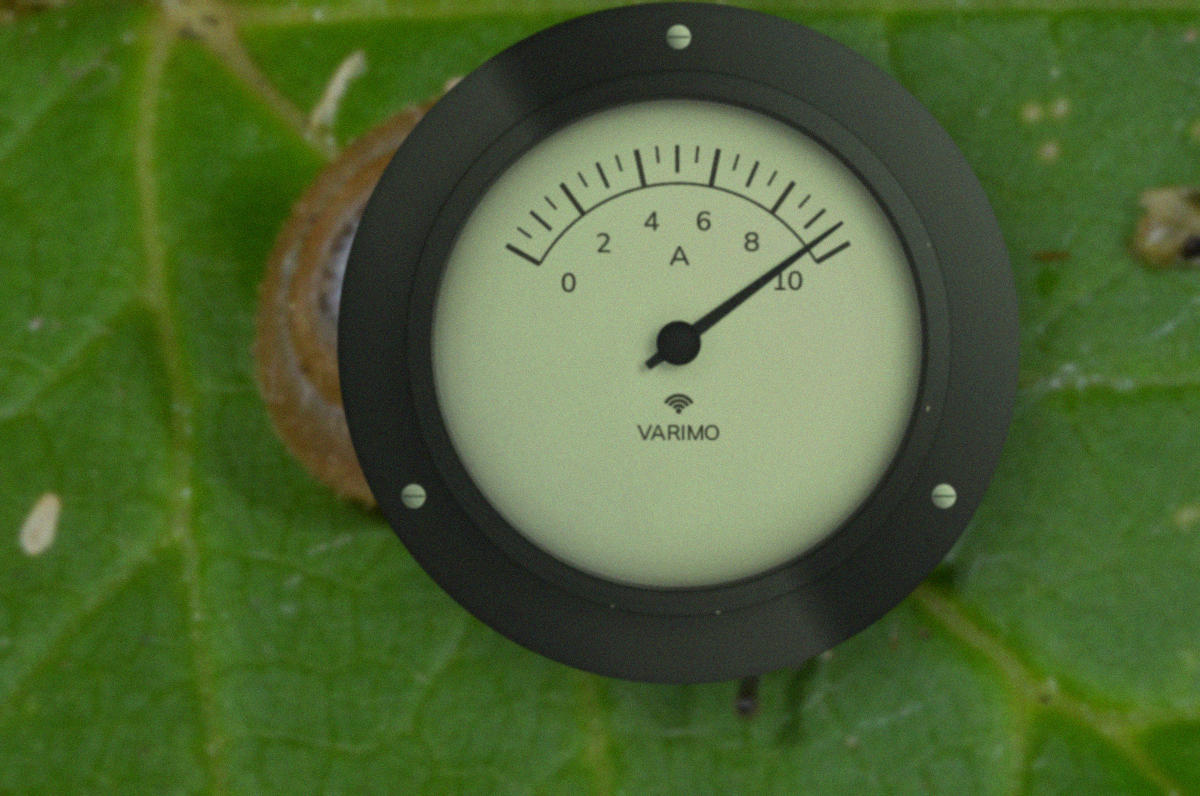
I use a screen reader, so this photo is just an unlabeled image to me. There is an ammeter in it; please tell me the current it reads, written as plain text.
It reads 9.5 A
